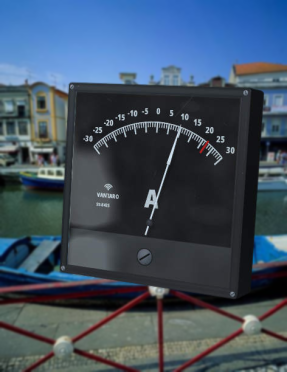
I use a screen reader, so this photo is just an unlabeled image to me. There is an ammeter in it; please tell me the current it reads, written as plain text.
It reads 10 A
